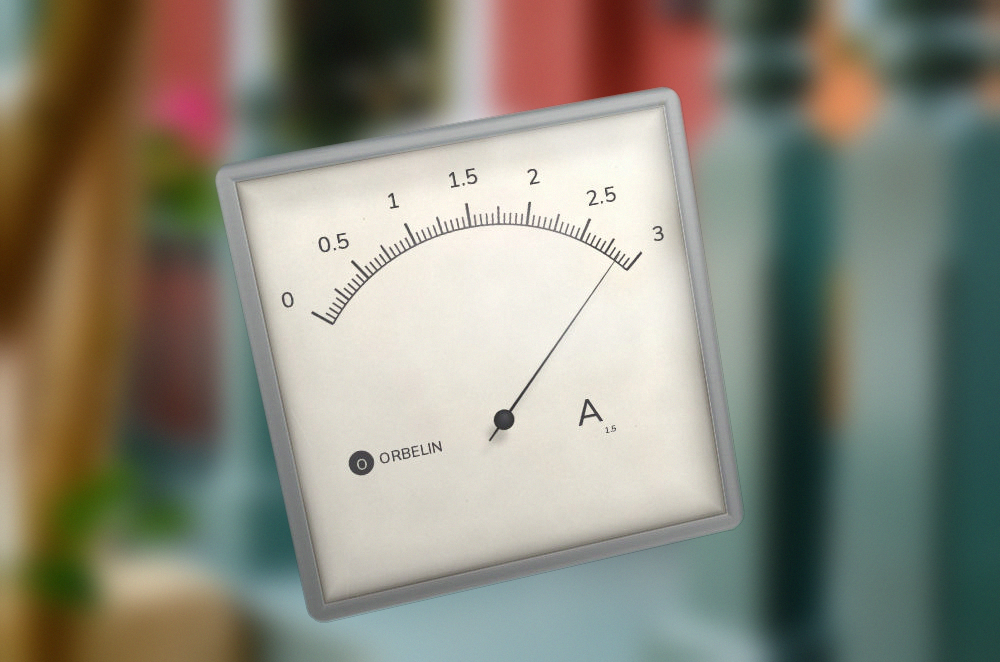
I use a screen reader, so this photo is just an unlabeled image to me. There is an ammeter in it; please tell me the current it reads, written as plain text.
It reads 2.85 A
